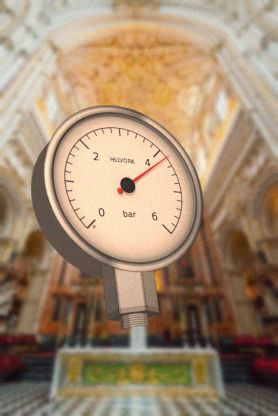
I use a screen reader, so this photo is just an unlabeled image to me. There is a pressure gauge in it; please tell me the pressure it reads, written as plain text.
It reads 4.2 bar
